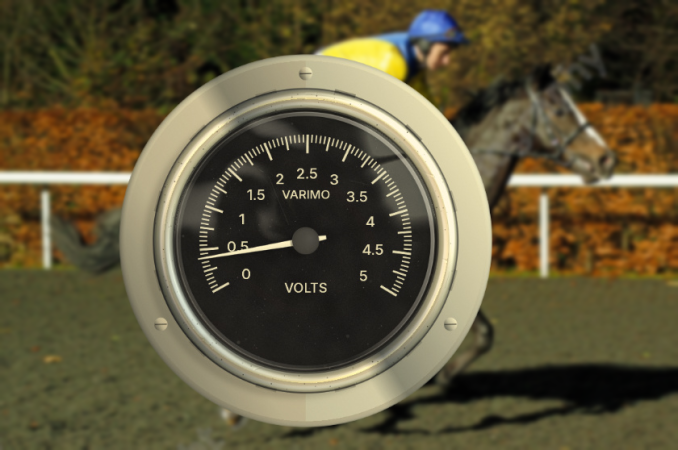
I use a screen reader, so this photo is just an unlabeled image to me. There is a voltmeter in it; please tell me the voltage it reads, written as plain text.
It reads 0.4 V
